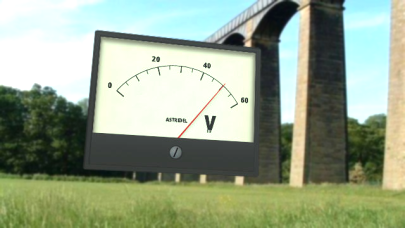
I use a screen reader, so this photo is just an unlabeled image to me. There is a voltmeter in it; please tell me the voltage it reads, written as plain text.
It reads 50 V
